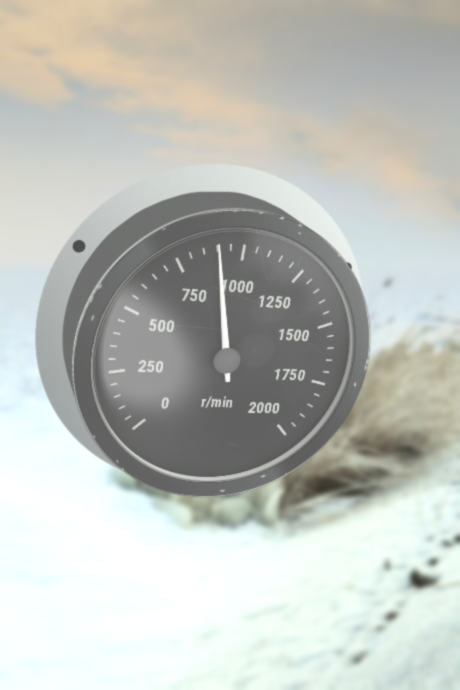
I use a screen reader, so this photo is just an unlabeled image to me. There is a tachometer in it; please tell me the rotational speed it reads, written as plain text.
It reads 900 rpm
